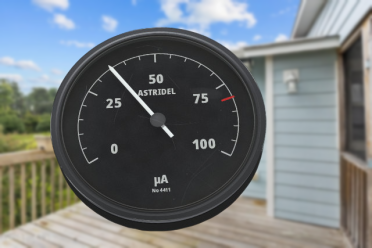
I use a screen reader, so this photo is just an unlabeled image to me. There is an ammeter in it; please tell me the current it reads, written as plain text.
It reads 35 µA
